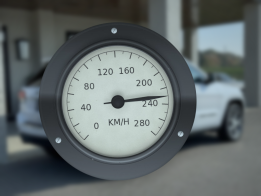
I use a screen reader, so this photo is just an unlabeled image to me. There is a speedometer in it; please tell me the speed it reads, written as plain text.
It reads 230 km/h
